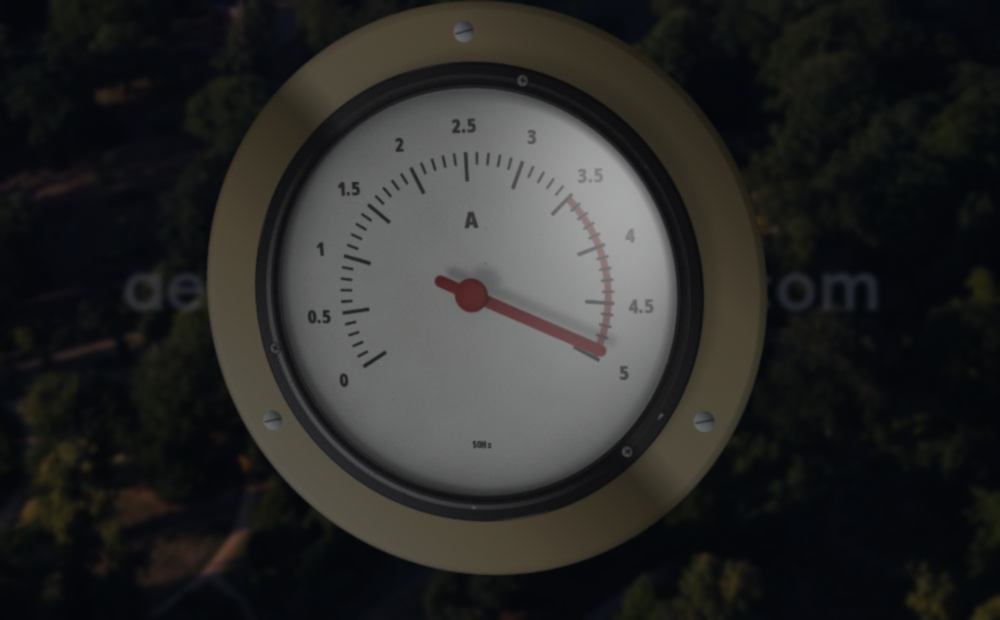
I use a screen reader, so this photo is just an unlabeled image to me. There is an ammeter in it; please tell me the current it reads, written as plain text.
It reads 4.9 A
